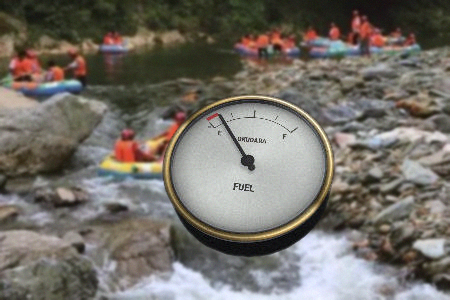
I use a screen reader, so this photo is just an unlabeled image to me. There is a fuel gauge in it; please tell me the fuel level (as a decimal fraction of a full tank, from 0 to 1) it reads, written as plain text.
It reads 0.125
